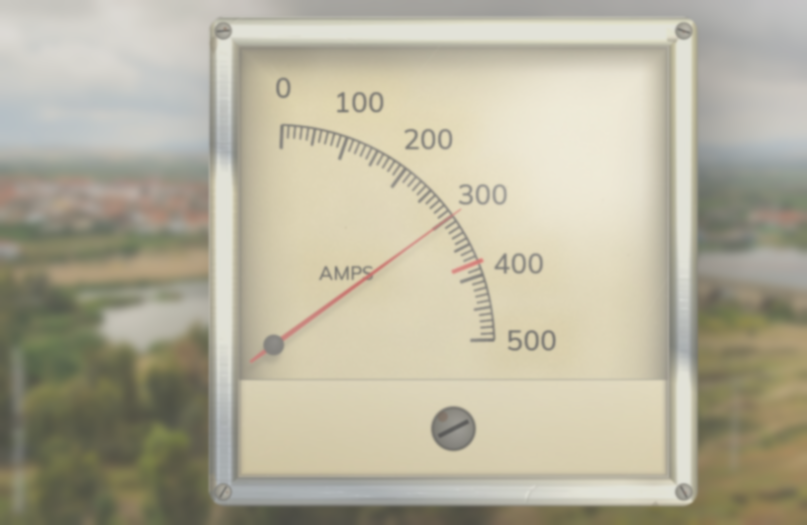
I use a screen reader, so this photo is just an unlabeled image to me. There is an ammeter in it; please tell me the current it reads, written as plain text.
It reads 300 A
